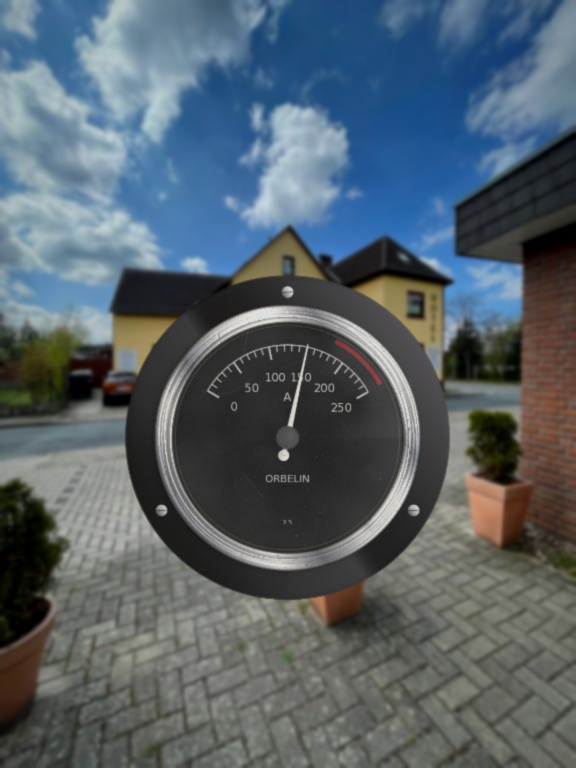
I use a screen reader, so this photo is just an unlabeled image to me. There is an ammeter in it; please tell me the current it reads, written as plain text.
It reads 150 A
